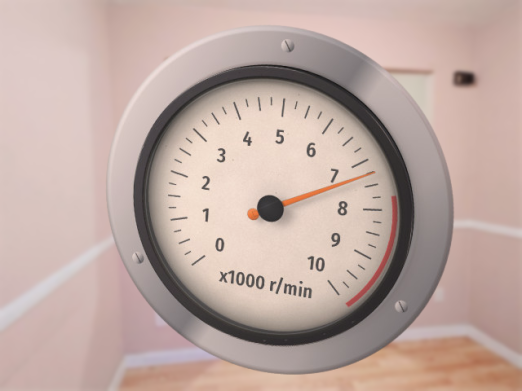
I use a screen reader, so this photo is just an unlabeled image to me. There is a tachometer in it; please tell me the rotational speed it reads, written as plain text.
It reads 7250 rpm
